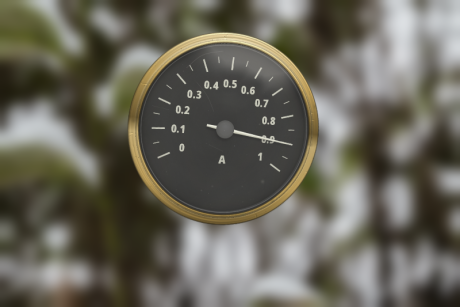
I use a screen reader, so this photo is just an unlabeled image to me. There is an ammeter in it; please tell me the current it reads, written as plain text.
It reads 0.9 A
